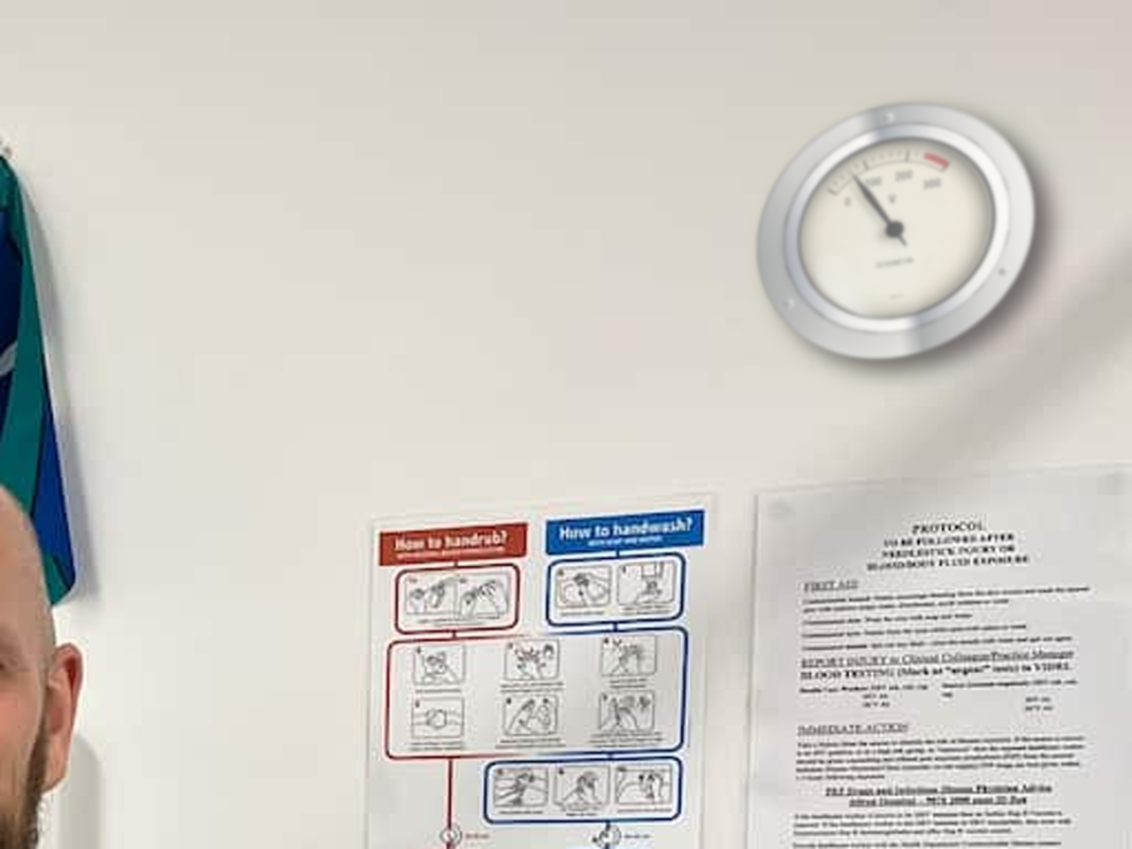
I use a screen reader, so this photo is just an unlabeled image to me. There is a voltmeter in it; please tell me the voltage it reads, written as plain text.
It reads 60 V
